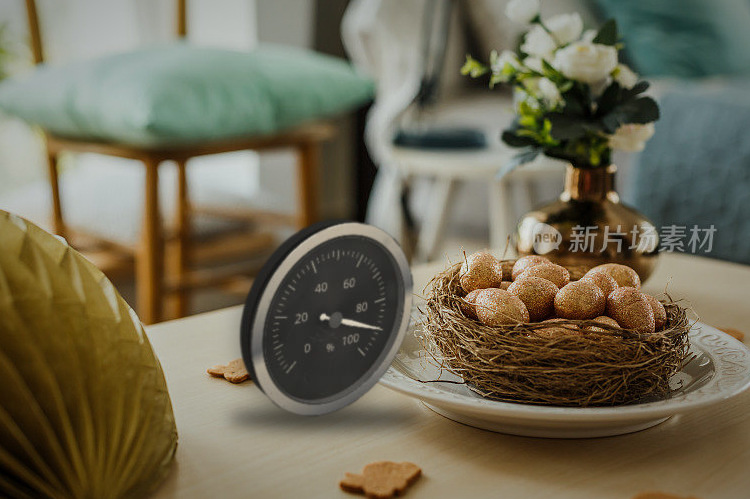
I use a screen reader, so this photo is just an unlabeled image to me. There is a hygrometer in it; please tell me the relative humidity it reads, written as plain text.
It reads 90 %
